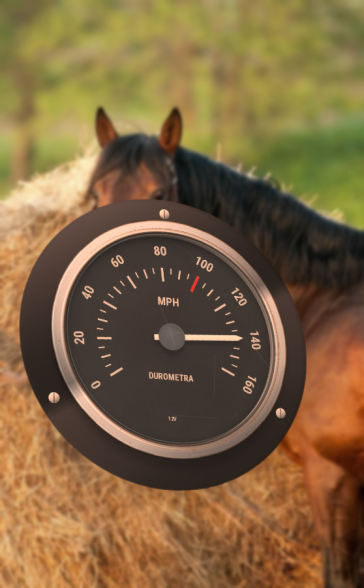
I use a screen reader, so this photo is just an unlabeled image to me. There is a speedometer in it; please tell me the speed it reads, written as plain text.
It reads 140 mph
